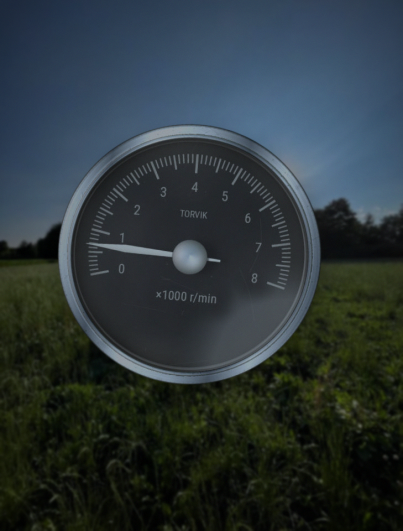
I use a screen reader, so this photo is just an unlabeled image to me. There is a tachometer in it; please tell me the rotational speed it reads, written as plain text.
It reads 700 rpm
